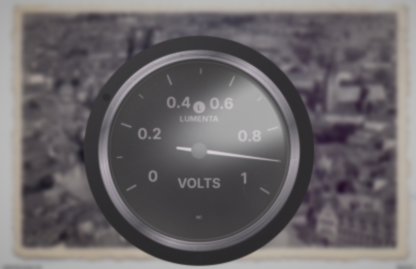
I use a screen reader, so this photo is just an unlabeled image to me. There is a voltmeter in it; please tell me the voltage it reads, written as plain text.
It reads 0.9 V
